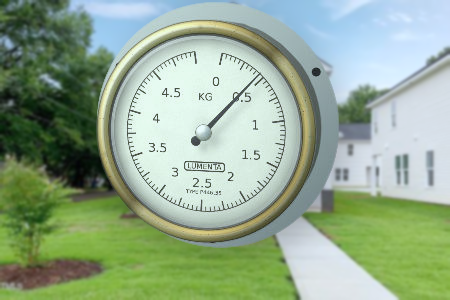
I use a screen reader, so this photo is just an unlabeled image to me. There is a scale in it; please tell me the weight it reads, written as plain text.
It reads 0.45 kg
